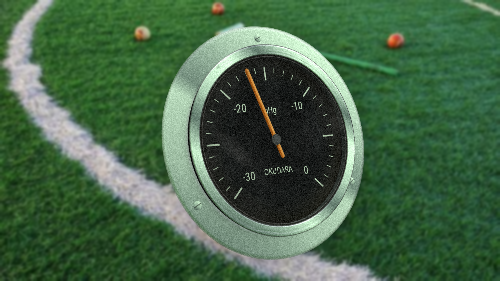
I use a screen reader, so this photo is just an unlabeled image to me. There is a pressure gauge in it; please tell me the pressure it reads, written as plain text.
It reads -17 inHg
